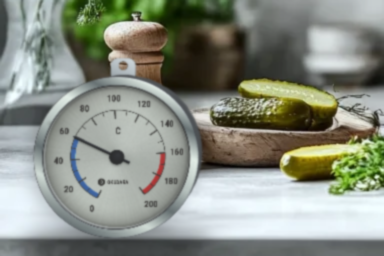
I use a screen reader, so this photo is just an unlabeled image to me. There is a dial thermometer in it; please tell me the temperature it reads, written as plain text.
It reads 60 °C
